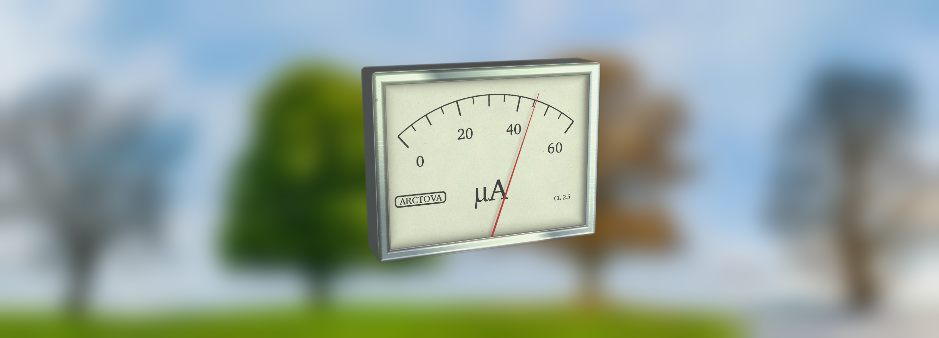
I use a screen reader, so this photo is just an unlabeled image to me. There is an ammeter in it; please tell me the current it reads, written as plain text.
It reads 45 µA
